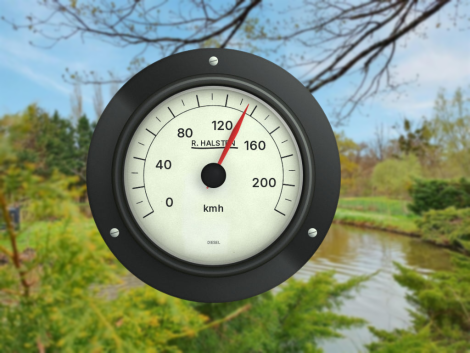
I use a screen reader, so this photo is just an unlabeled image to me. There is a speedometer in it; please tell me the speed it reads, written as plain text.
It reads 135 km/h
